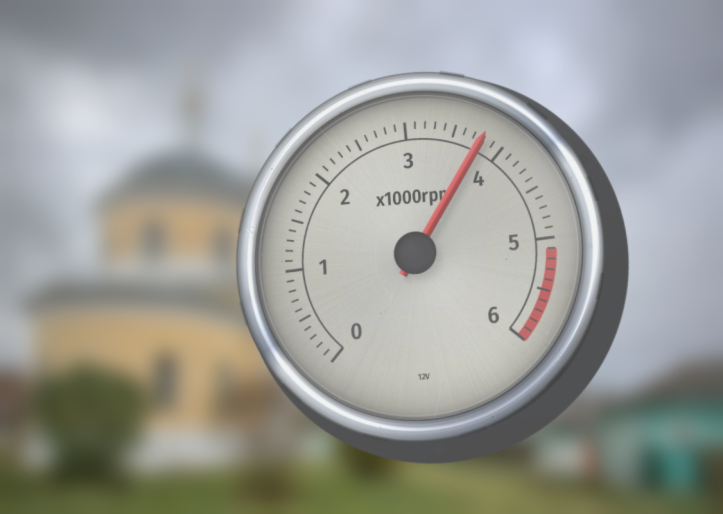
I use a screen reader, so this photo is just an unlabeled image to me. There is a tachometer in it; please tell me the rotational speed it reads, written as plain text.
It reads 3800 rpm
